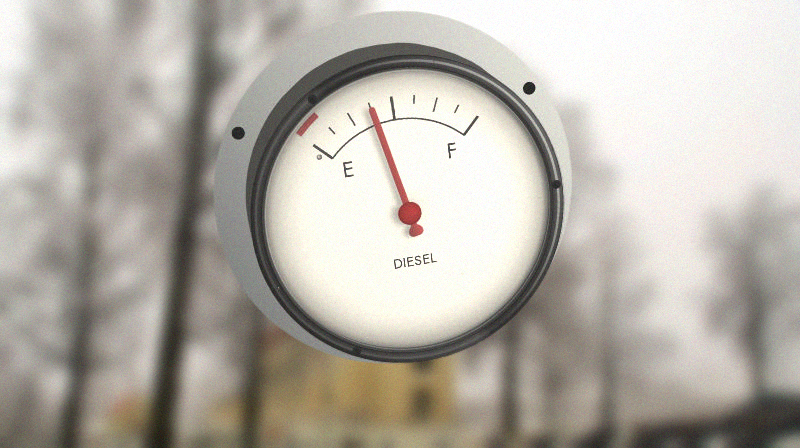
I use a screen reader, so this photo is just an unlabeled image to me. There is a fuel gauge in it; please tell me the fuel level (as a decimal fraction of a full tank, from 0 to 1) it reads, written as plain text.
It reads 0.375
